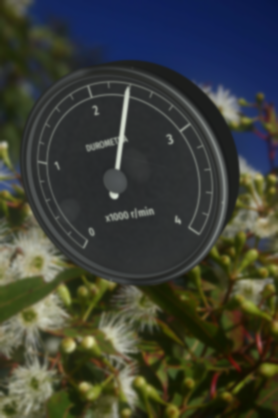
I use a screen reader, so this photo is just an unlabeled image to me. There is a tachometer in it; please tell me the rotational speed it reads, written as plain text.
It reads 2400 rpm
